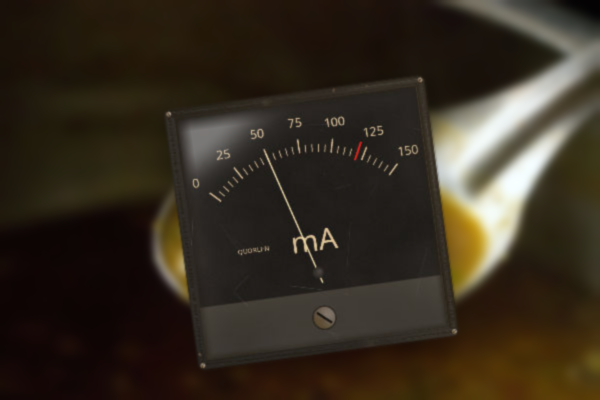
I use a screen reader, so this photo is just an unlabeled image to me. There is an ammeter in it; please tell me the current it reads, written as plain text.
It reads 50 mA
